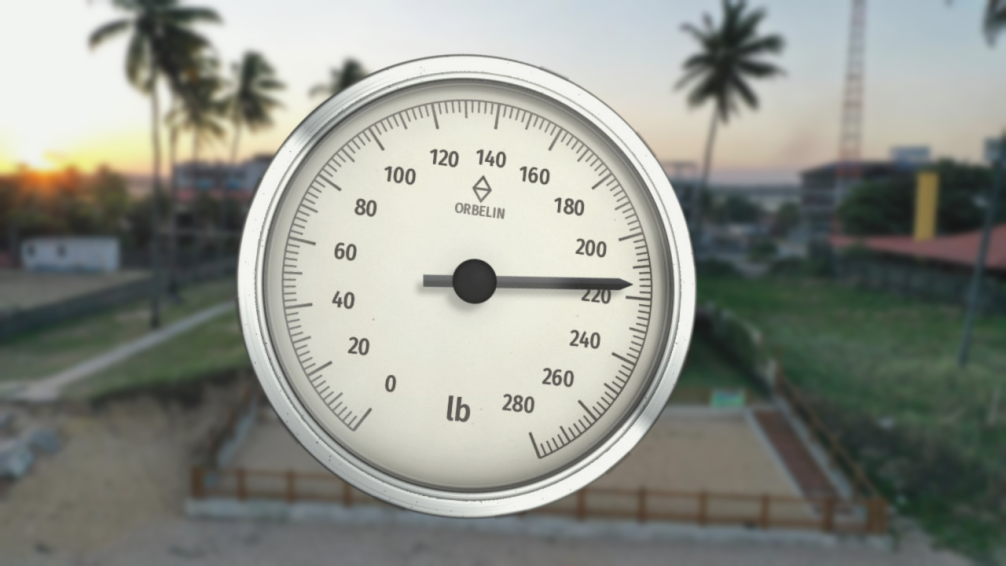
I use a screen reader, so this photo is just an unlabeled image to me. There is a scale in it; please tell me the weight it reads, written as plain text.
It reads 216 lb
